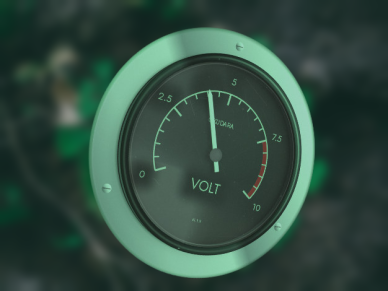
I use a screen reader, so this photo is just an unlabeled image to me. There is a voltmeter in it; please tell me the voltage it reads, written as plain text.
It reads 4 V
